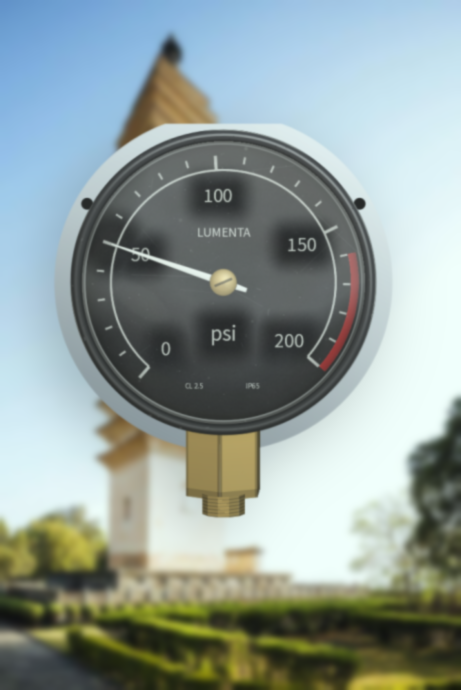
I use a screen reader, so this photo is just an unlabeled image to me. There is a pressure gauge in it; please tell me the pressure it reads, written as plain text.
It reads 50 psi
